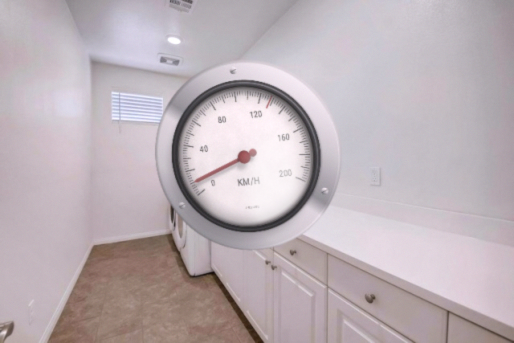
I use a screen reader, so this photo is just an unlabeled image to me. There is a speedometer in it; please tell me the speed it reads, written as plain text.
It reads 10 km/h
